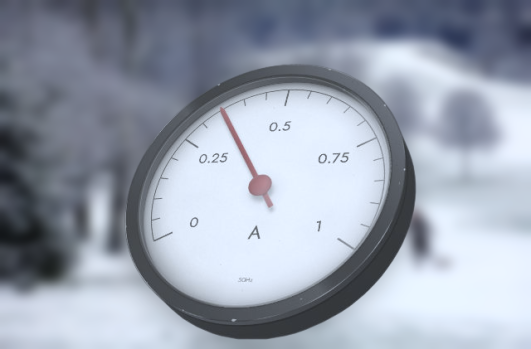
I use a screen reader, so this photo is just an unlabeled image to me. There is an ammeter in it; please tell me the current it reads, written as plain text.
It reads 0.35 A
